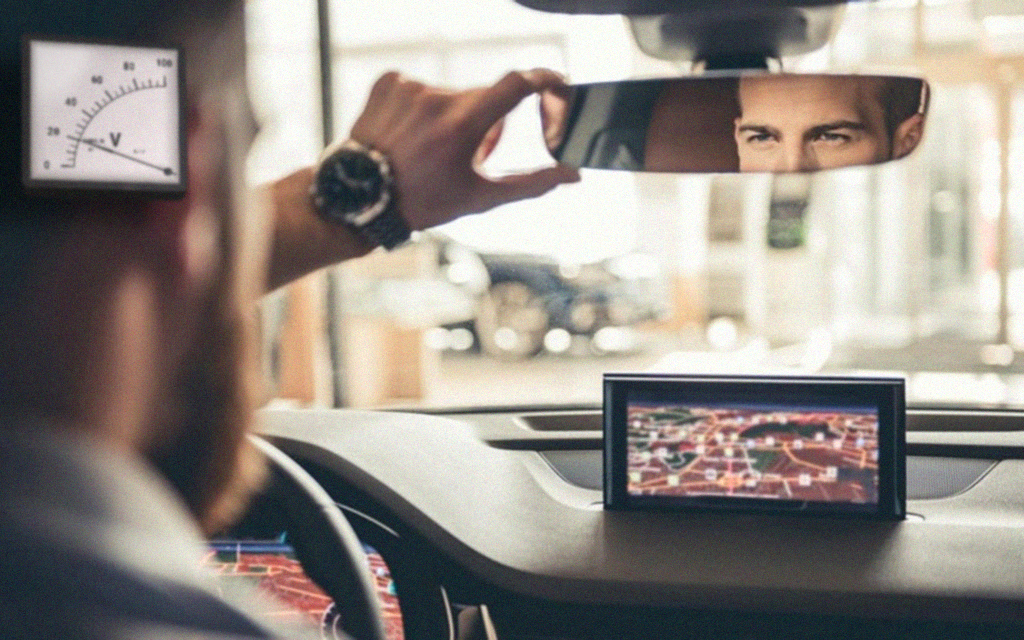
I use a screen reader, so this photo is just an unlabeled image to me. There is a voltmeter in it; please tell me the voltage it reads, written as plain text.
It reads 20 V
